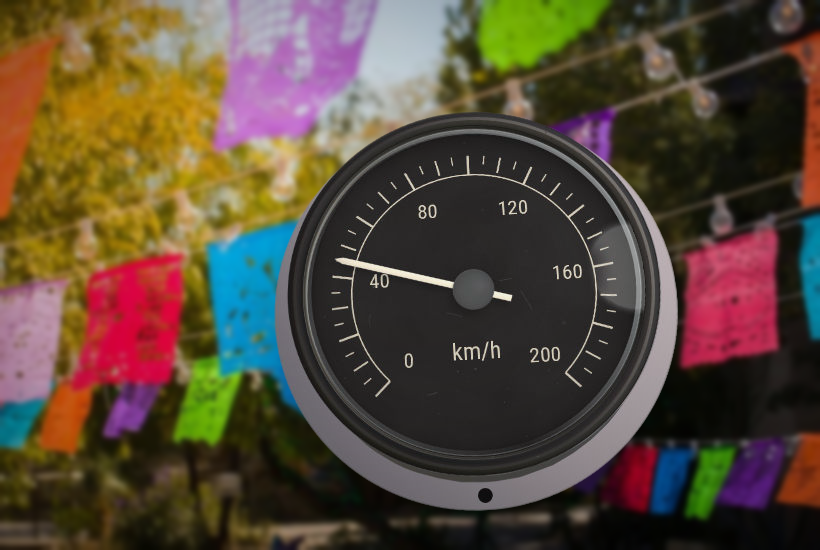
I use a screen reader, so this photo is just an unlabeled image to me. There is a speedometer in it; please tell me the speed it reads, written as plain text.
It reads 45 km/h
